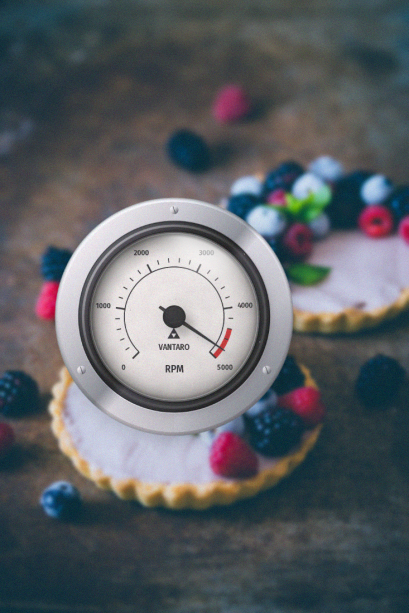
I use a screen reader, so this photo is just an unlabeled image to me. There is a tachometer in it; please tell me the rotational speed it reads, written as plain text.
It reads 4800 rpm
